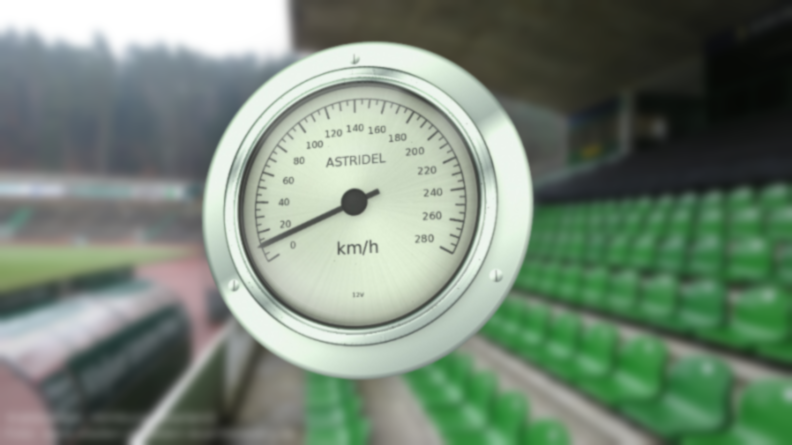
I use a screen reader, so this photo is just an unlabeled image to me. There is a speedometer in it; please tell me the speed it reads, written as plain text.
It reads 10 km/h
